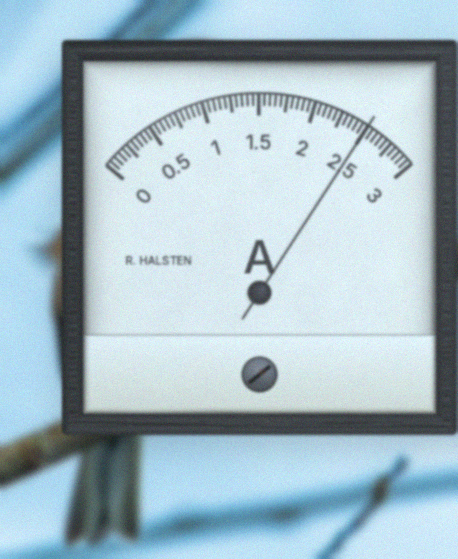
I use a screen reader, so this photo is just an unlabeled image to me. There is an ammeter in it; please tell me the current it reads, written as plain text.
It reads 2.5 A
